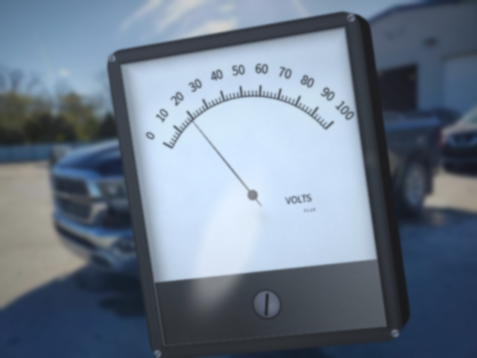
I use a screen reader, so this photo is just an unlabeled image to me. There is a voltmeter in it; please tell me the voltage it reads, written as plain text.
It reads 20 V
